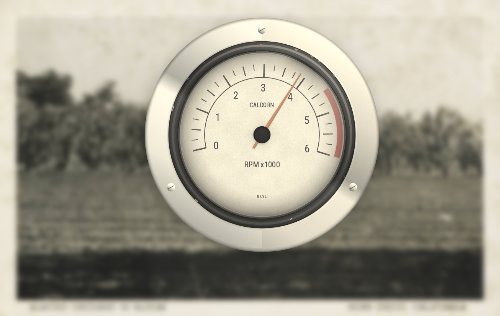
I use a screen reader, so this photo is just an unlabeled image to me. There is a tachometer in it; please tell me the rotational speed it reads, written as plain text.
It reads 3875 rpm
